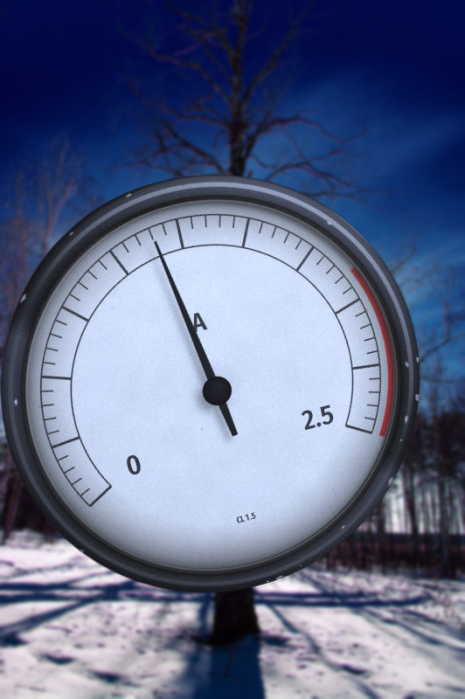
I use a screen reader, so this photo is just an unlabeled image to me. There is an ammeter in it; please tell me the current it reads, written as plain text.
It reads 1.15 A
